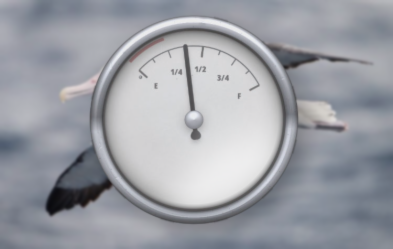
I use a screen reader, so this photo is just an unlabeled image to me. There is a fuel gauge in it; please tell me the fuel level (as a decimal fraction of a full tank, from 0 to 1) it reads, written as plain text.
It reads 0.375
